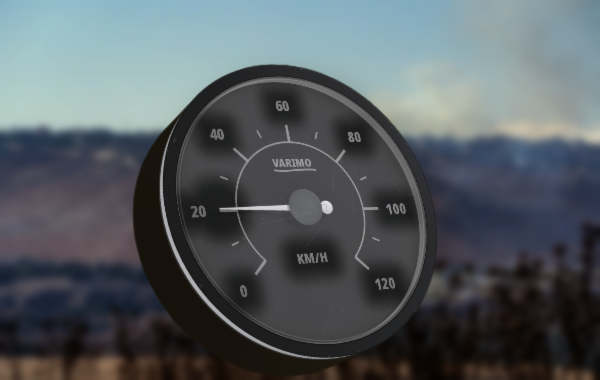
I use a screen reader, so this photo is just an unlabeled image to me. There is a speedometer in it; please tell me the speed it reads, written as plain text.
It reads 20 km/h
